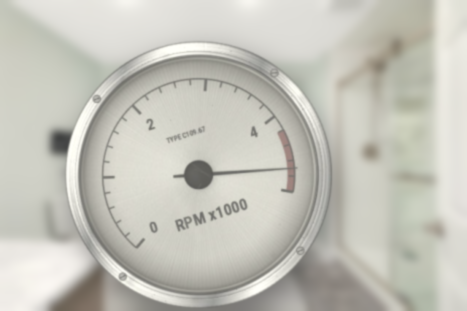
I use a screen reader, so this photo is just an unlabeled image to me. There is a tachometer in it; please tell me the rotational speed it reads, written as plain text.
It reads 4700 rpm
